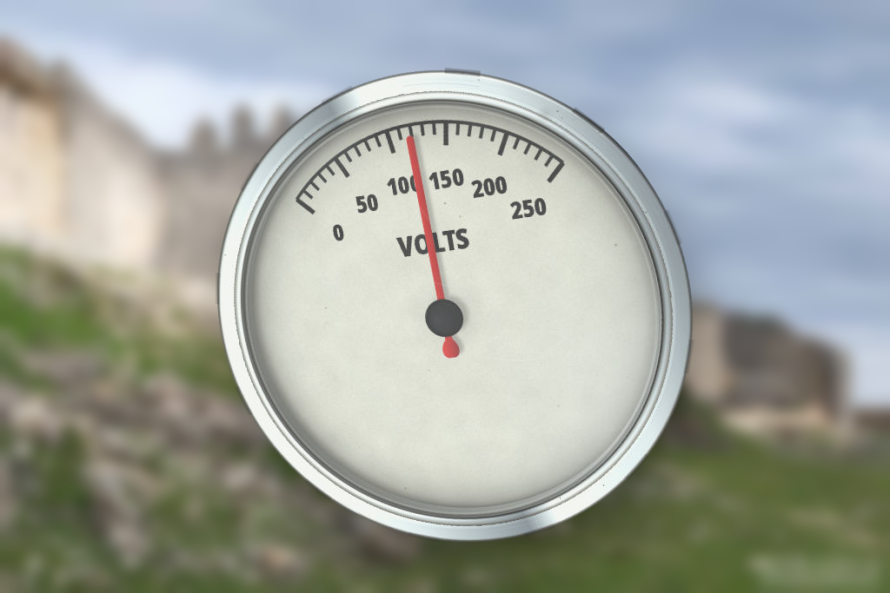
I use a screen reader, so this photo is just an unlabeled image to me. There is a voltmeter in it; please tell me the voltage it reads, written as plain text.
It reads 120 V
